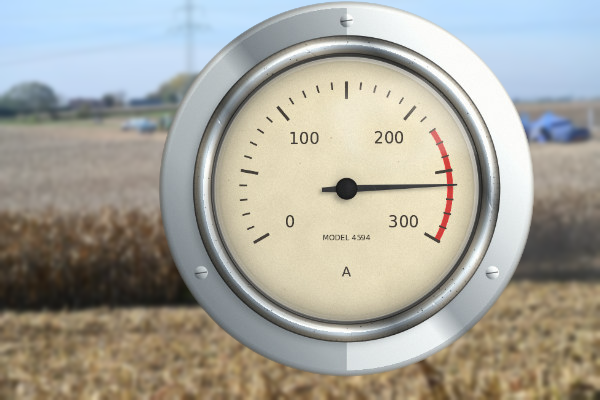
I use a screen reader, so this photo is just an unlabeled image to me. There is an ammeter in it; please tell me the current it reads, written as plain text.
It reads 260 A
